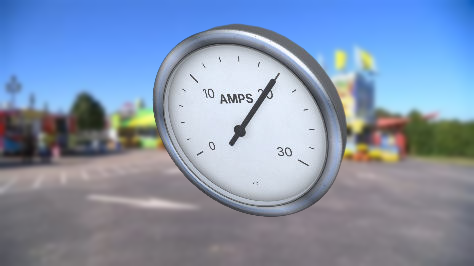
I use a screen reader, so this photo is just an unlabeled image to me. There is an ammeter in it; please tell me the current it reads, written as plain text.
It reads 20 A
